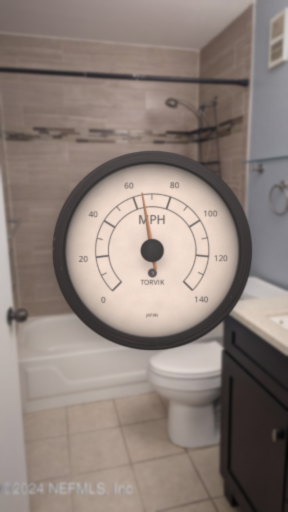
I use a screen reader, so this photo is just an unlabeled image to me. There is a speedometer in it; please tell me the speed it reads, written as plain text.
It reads 65 mph
